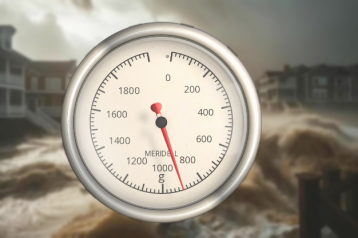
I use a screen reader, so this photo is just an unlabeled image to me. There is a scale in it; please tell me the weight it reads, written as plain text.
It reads 900 g
